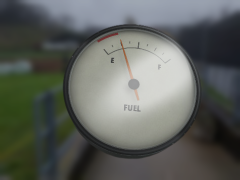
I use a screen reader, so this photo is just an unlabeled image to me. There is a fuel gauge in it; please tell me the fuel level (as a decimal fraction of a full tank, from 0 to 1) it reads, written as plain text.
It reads 0.25
